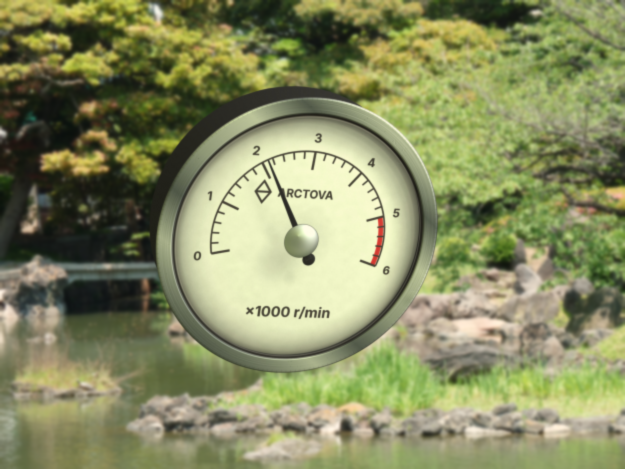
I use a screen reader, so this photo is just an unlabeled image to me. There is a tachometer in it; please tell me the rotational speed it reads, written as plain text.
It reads 2100 rpm
